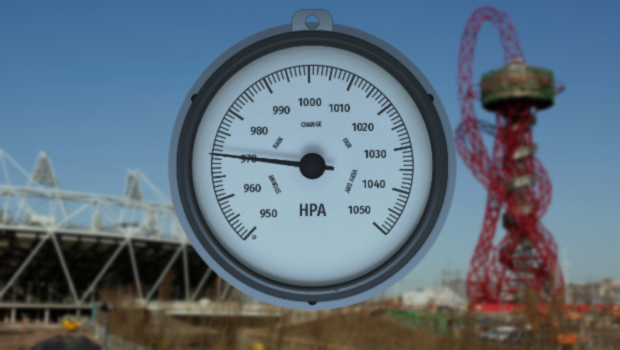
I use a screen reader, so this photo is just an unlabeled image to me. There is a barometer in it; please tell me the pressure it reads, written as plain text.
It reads 970 hPa
